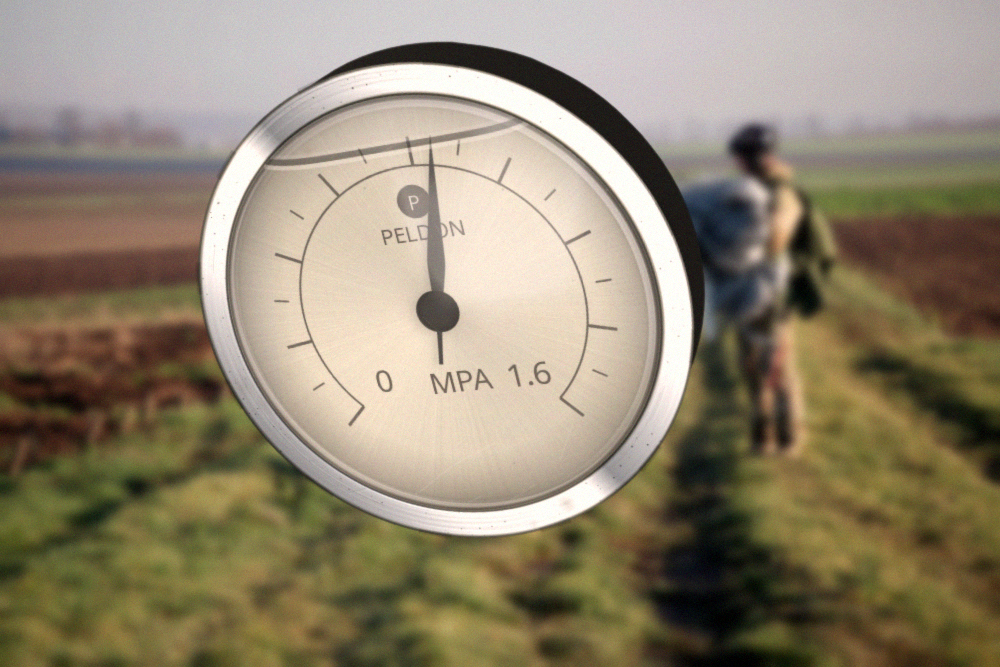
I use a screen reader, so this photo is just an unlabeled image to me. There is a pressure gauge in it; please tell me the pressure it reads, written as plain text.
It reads 0.85 MPa
